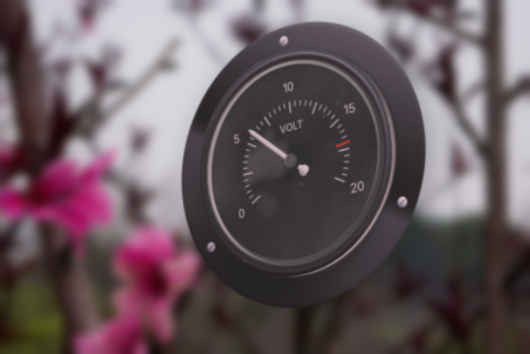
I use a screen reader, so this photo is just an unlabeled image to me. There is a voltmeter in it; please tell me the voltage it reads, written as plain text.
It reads 6 V
